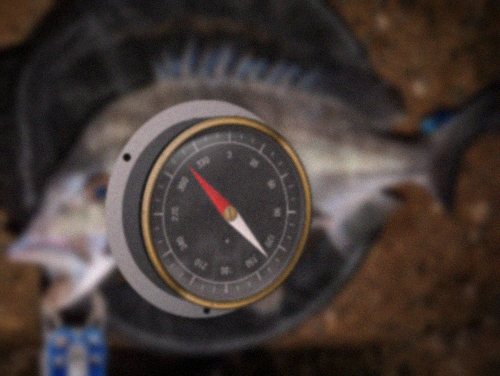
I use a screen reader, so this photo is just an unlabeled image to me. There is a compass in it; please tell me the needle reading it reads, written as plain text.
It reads 315 °
